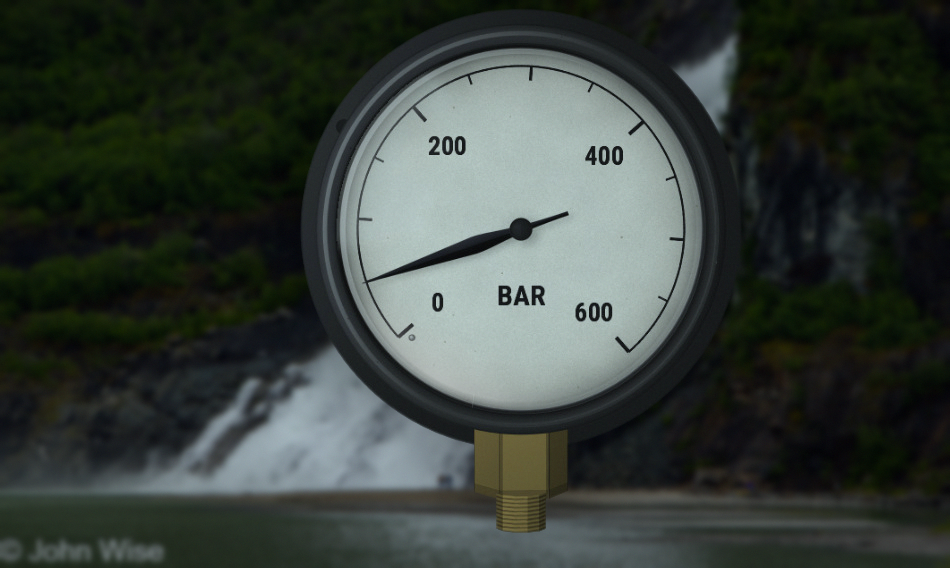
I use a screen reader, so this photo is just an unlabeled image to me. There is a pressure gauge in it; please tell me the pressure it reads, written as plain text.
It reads 50 bar
